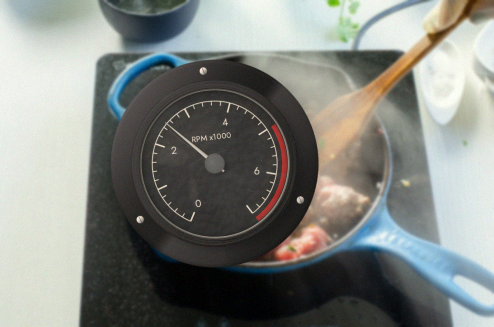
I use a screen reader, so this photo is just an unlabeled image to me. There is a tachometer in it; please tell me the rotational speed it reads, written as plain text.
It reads 2500 rpm
